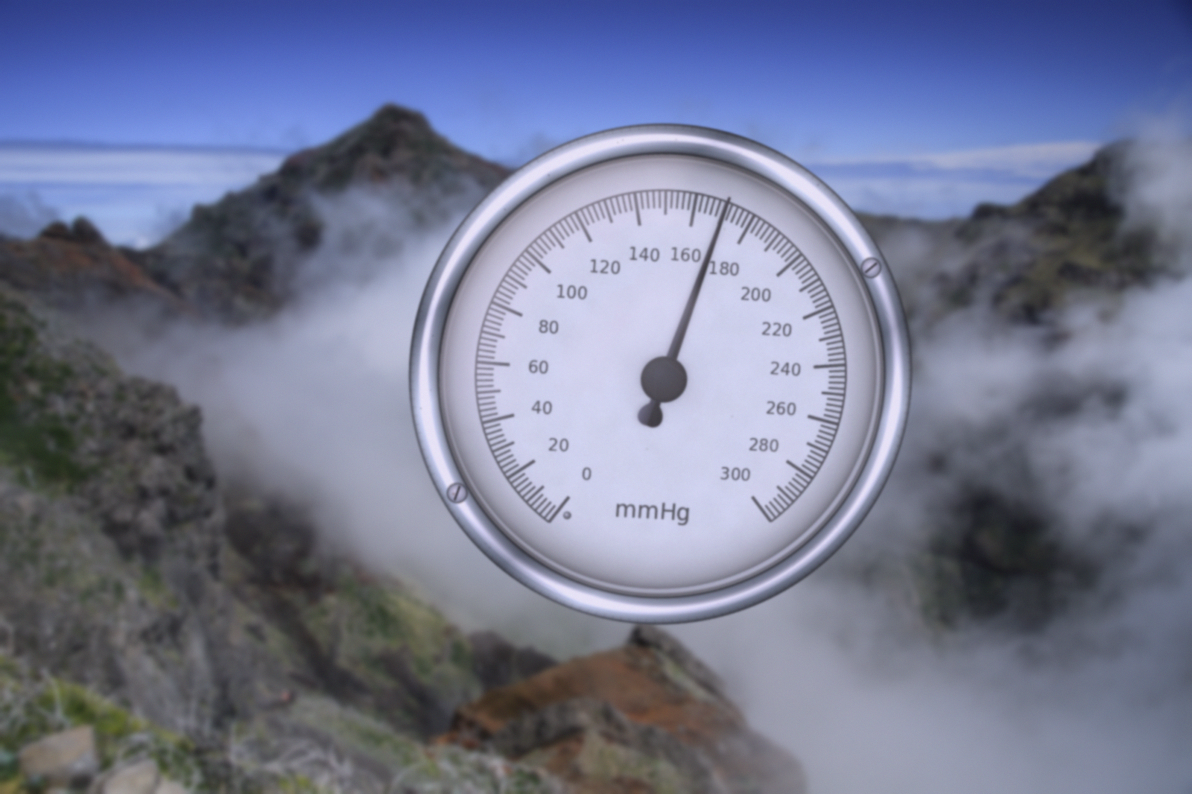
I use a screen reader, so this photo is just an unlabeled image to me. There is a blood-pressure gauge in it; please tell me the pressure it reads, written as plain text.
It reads 170 mmHg
